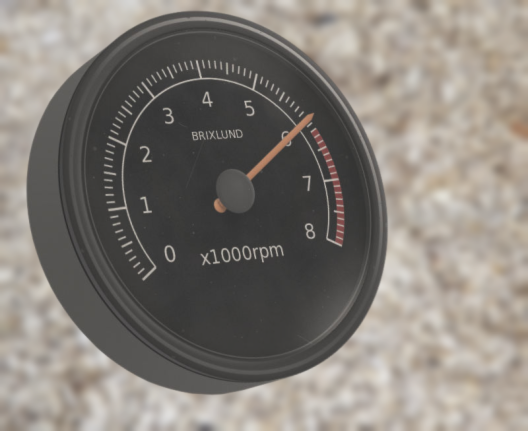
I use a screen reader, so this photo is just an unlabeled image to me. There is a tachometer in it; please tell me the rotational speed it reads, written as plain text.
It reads 6000 rpm
